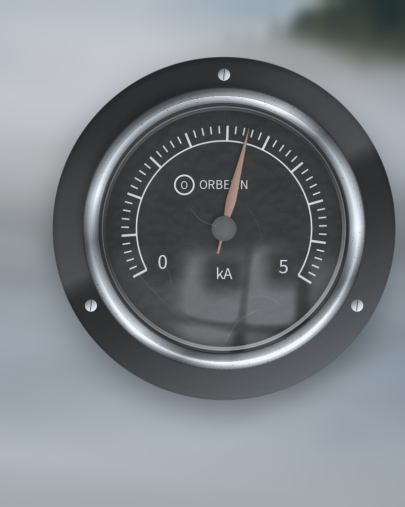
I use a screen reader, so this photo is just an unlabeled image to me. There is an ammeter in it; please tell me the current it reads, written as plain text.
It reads 2.75 kA
